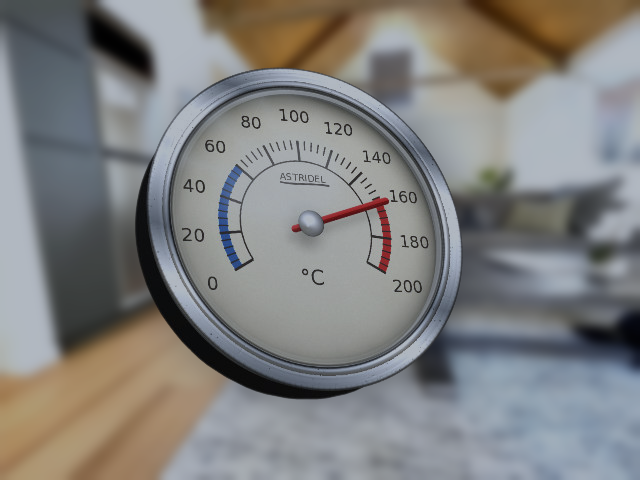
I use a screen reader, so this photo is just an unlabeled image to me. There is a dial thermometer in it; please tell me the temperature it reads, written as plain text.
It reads 160 °C
